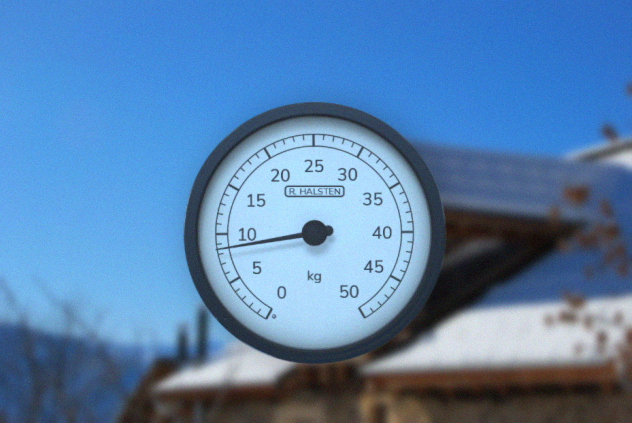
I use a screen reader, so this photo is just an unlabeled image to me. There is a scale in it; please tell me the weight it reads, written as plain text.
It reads 8.5 kg
